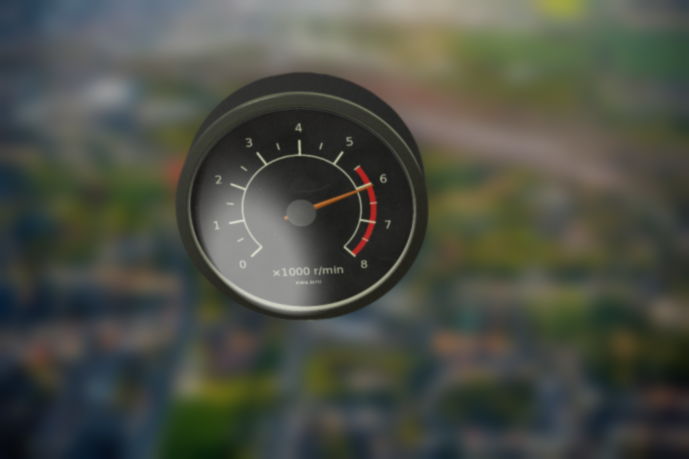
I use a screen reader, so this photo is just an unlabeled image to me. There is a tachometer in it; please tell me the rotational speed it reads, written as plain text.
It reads 6000 rpm
